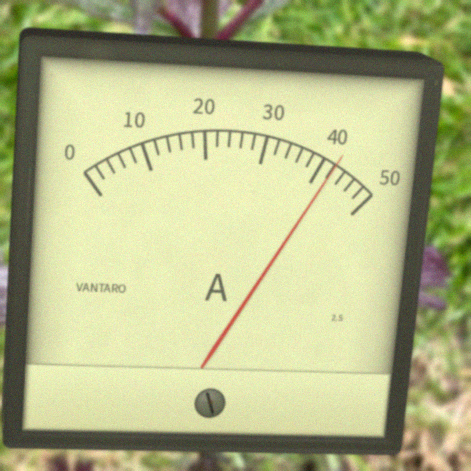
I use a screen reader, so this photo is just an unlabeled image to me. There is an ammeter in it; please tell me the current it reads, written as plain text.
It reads 42 A
